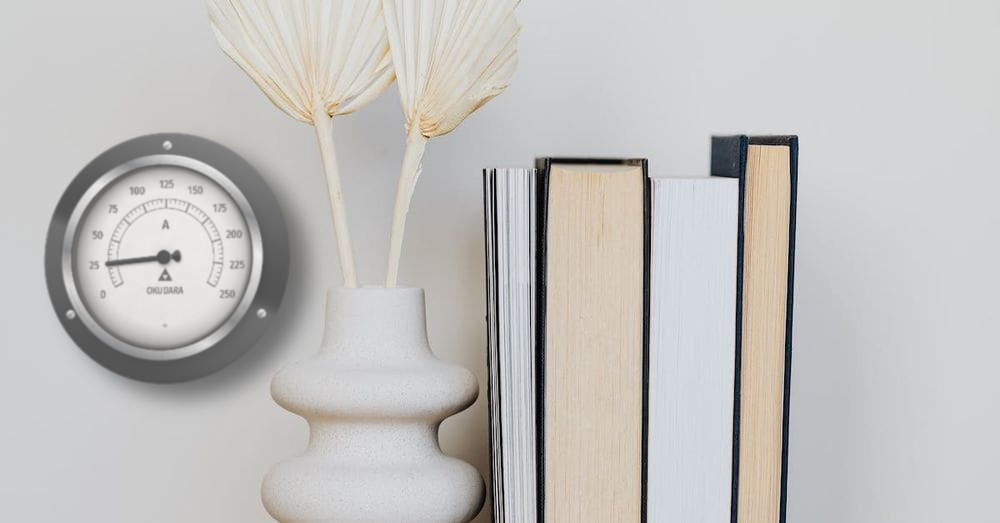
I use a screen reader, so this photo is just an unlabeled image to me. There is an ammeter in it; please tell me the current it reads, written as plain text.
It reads 25 A
